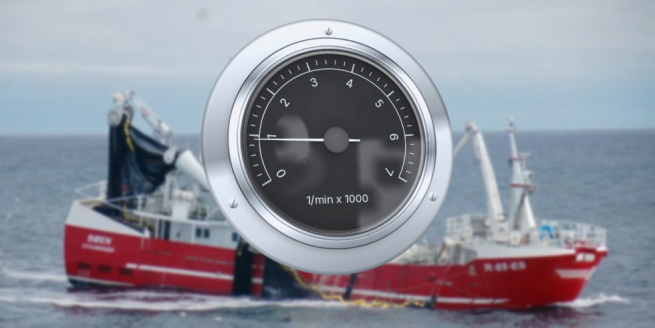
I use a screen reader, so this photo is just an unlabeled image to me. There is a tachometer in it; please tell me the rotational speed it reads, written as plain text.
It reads 900 rpm
